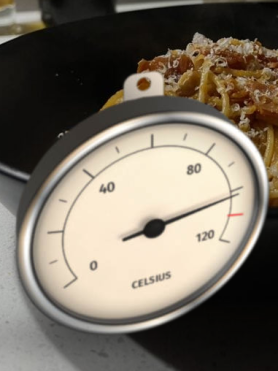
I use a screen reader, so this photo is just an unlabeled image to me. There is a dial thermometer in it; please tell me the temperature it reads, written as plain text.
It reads 100 °C
